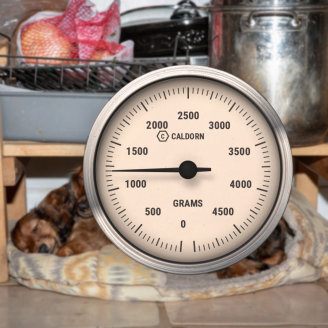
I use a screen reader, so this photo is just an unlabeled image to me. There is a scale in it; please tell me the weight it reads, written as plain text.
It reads 1200 g
